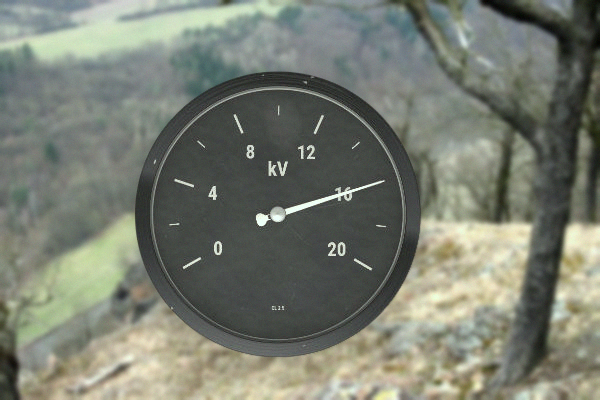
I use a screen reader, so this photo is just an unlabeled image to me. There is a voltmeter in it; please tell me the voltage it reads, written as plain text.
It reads 16 kV
